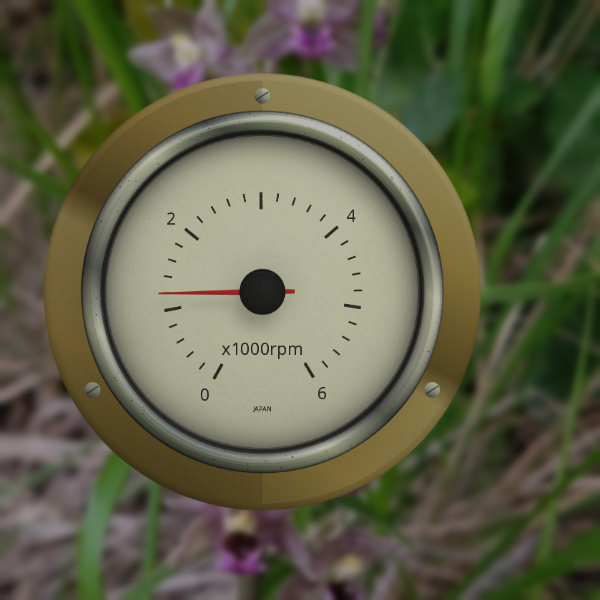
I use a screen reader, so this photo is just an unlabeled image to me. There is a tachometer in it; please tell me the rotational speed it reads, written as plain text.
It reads 1200 rpm
